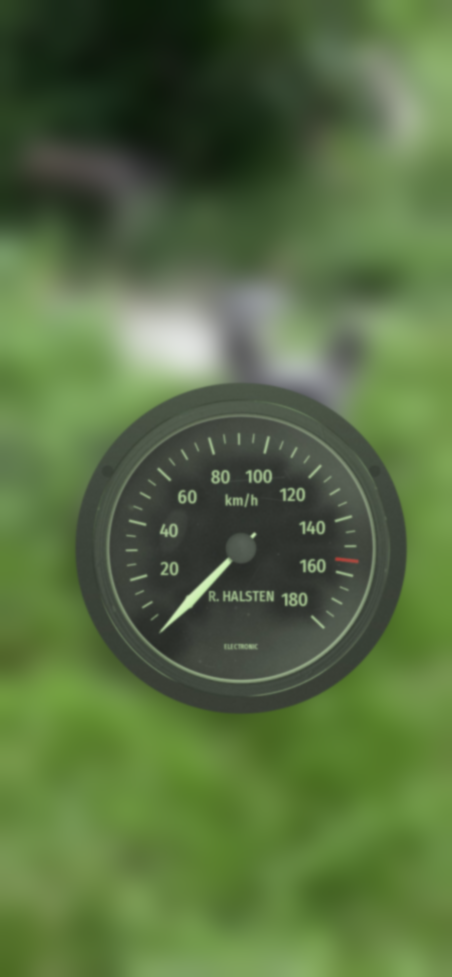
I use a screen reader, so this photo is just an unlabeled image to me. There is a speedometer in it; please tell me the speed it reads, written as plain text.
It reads 0 km/h
